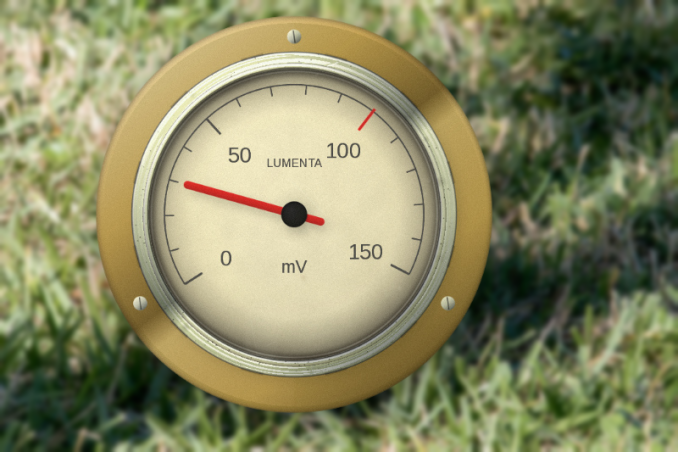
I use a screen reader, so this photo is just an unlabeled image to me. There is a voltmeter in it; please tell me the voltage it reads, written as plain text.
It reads 30 mV
